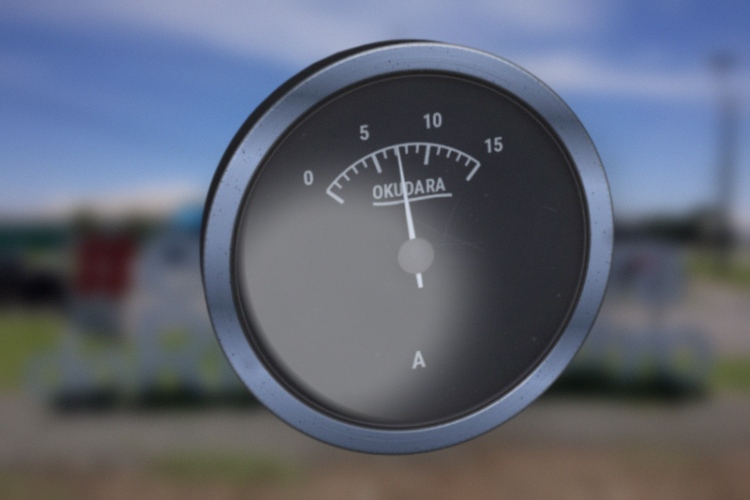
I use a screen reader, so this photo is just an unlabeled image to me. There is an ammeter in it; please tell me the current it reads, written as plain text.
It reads 7 A
